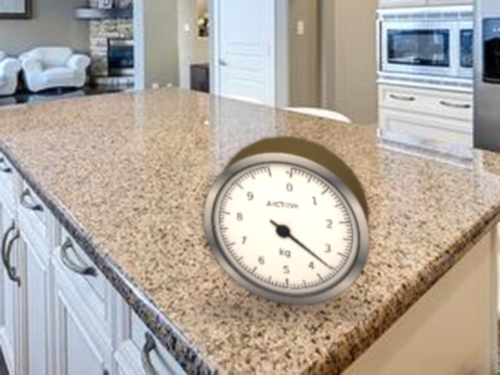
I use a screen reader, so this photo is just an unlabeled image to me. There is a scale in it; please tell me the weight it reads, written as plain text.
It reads 3.5 kg
